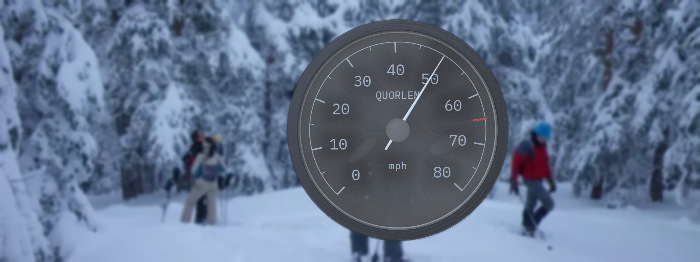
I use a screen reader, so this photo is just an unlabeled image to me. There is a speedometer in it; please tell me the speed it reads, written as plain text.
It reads 50 mph
